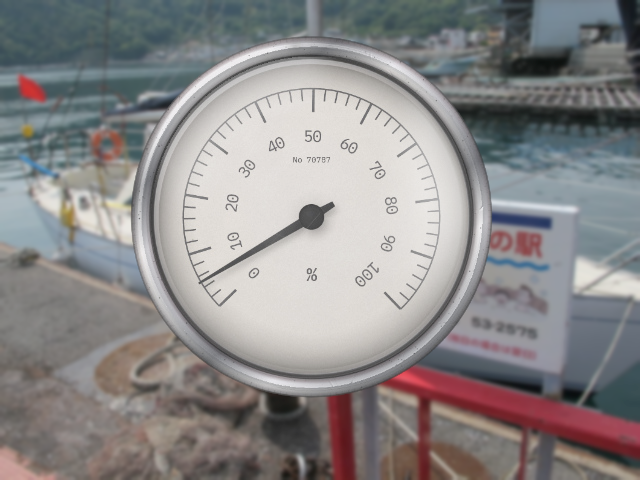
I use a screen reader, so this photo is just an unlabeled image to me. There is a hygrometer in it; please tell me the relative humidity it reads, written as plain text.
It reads 5 %
